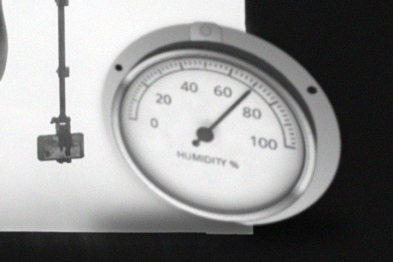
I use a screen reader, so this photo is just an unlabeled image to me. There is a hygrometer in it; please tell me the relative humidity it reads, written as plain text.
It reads 70 %
